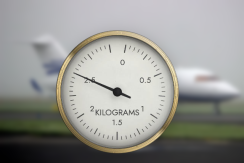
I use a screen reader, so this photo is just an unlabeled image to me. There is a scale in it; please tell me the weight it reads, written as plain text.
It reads 2.5 kg
